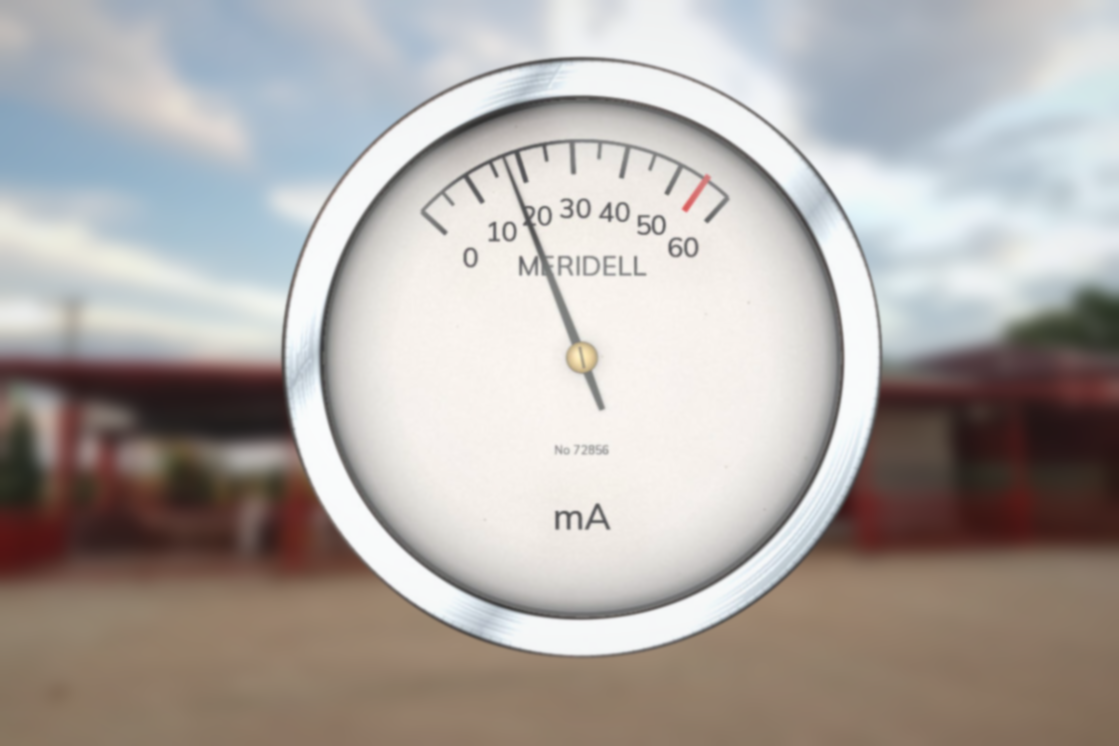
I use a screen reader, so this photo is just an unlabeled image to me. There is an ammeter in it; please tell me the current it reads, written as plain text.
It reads 17.5 mA
